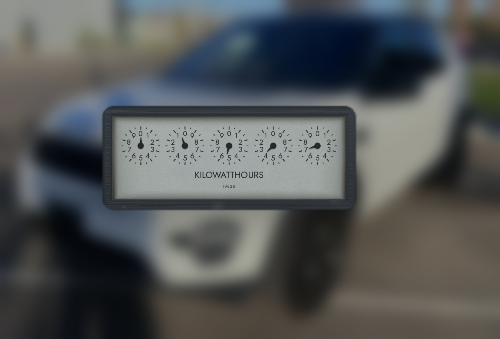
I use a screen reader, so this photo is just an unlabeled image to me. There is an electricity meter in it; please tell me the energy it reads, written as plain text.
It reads 537 kWh
